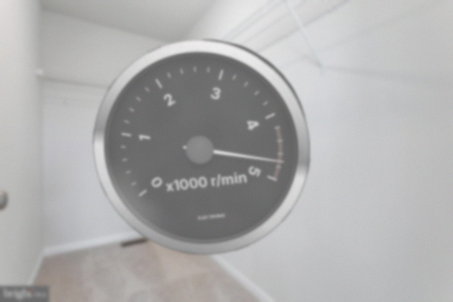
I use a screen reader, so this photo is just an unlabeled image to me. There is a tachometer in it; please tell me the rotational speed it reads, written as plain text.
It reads 4700 rpm
